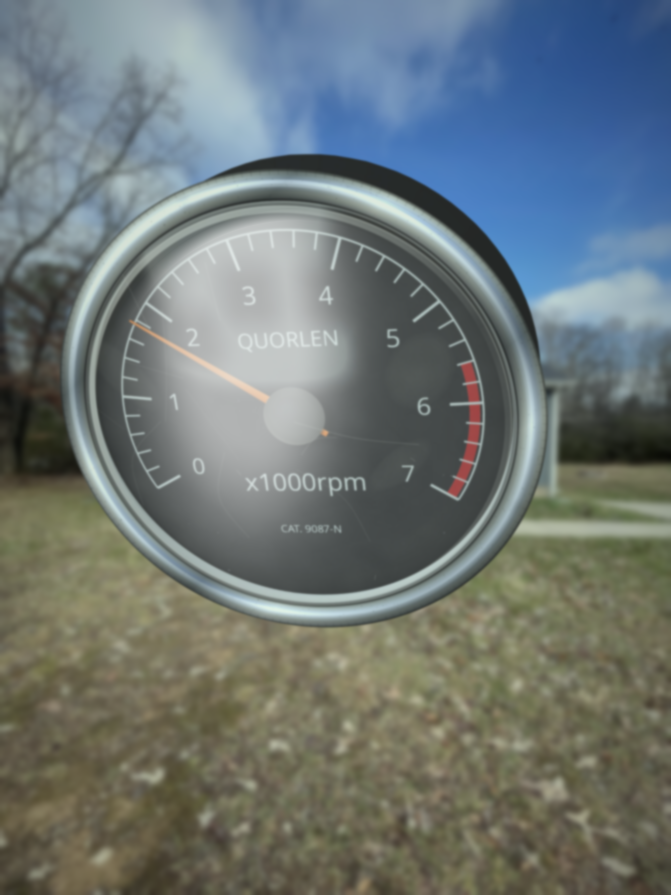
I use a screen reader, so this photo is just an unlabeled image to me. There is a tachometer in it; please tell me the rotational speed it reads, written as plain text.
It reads 1800 rpm
